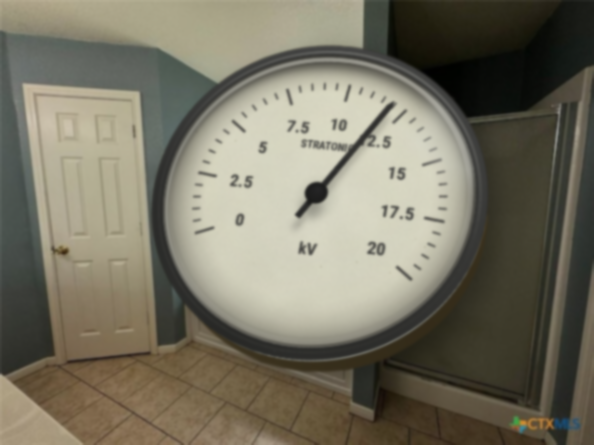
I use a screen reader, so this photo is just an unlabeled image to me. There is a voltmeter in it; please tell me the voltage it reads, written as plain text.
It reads 12 kV
